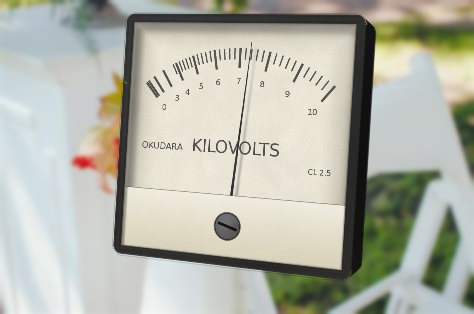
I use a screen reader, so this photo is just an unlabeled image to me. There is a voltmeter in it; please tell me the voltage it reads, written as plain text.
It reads 7.4 kV
